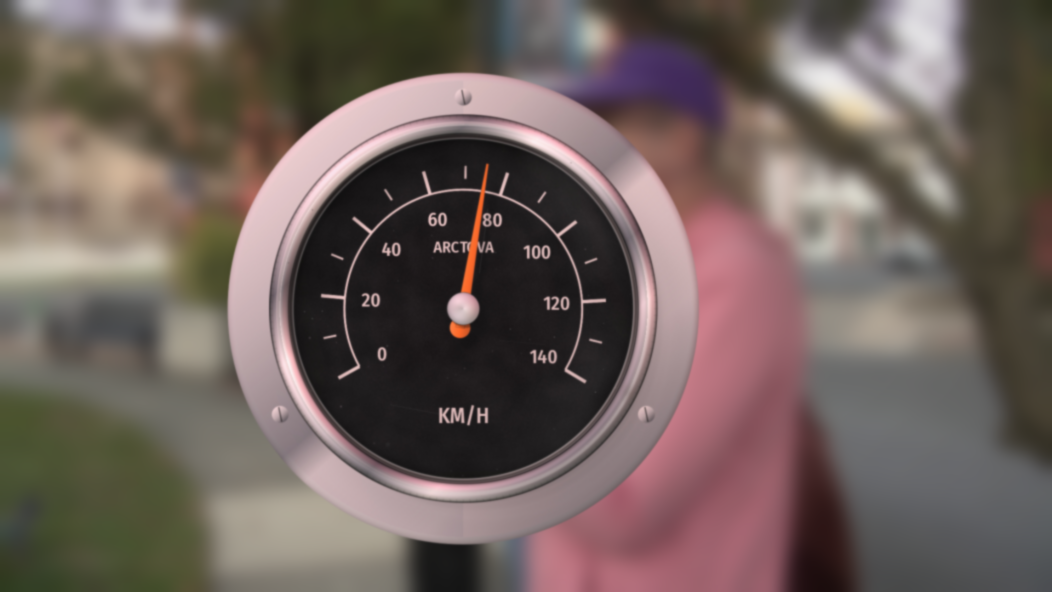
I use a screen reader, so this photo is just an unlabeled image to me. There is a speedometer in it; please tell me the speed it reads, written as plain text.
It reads 75 km/h
